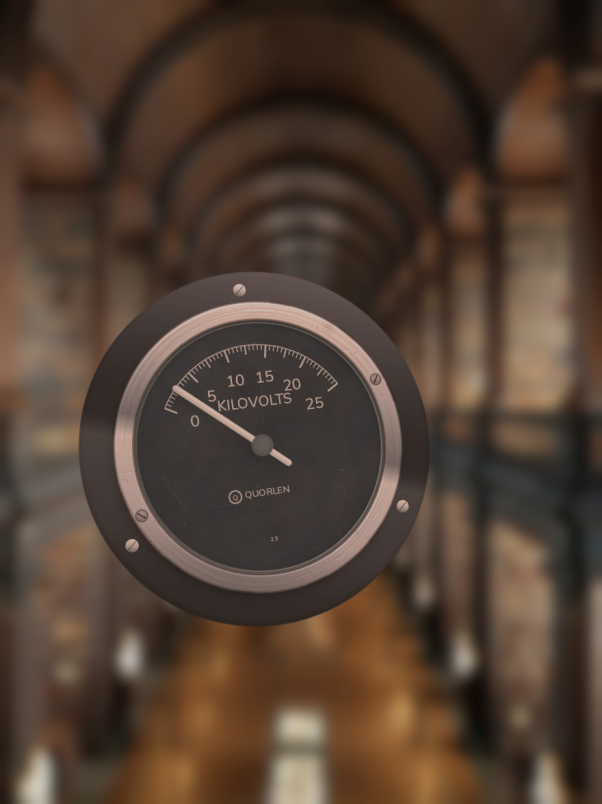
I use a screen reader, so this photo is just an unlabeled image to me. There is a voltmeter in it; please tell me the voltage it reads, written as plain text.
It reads 2.5 kV
